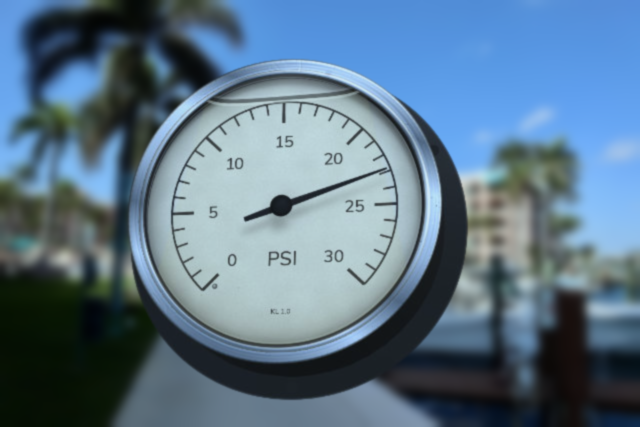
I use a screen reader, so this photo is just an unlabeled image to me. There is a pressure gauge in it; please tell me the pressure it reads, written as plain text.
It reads 23 psi
